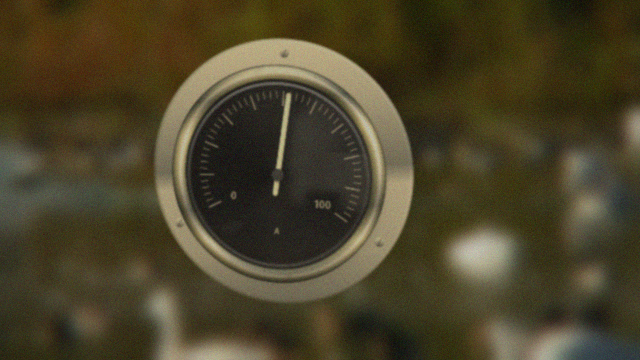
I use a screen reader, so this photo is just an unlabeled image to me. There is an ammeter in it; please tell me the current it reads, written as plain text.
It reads 52 A
